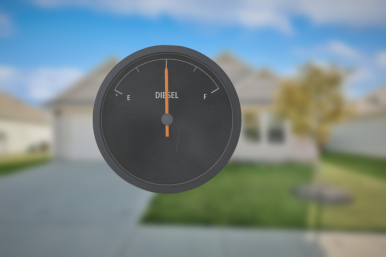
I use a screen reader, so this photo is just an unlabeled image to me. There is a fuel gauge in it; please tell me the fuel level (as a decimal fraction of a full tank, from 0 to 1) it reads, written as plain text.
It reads 0.5
